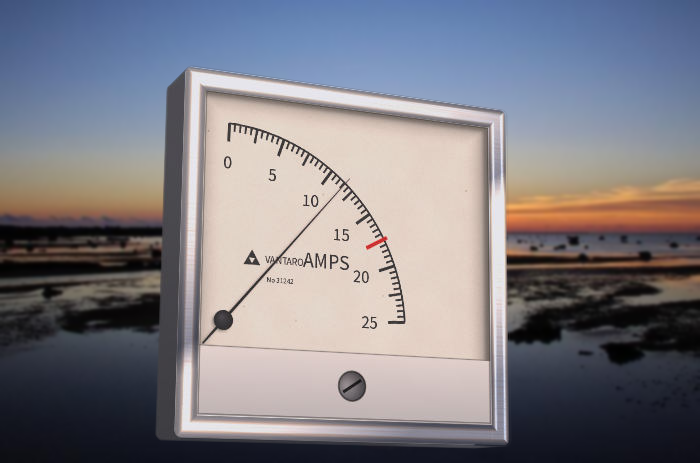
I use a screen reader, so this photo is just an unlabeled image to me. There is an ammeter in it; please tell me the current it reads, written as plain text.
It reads 11.5 A
